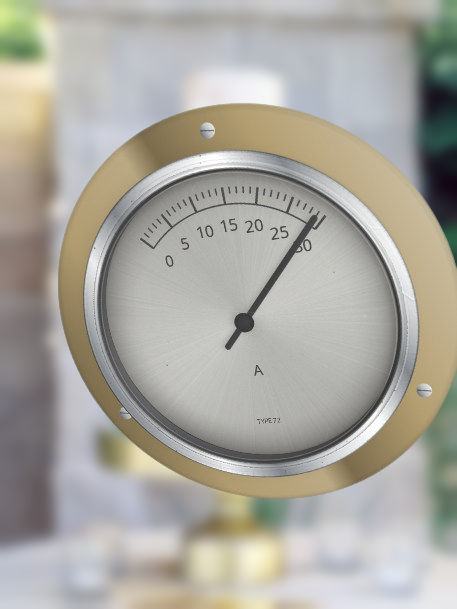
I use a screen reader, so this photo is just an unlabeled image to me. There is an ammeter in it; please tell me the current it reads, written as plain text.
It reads 29 A
